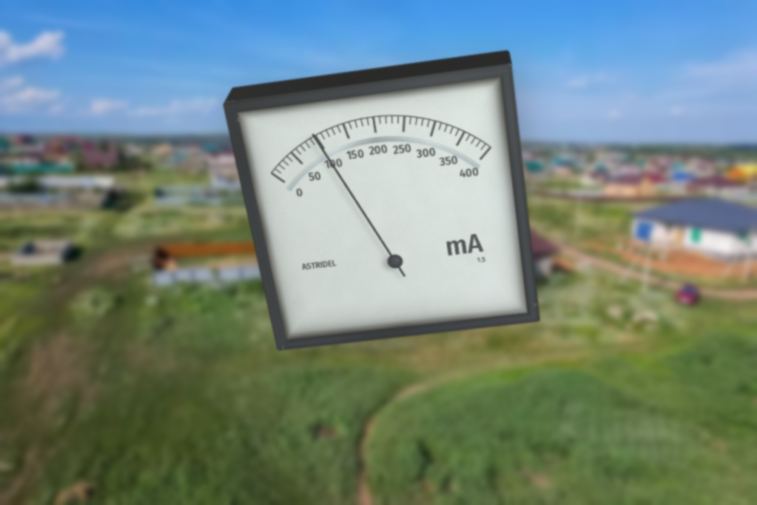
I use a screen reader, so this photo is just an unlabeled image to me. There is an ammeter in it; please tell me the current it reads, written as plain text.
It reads 100 mA
